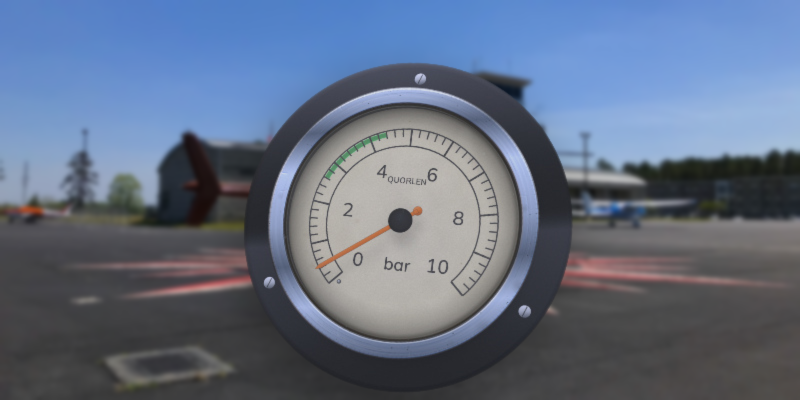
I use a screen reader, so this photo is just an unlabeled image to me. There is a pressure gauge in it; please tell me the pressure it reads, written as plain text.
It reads 0.4 bar
